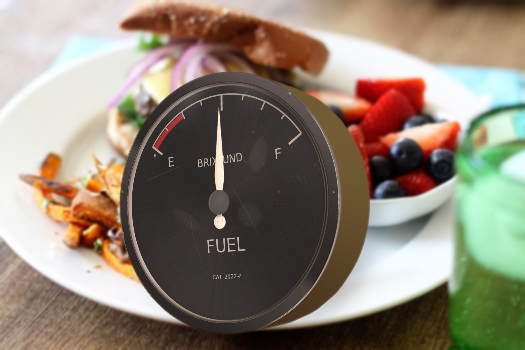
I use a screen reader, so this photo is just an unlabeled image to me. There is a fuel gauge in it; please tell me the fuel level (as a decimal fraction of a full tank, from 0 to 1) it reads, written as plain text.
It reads 0.5
